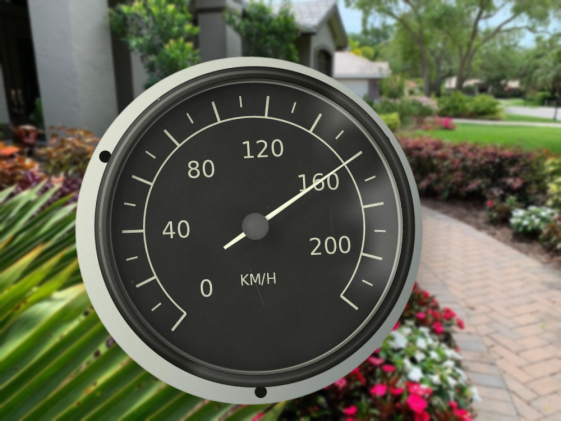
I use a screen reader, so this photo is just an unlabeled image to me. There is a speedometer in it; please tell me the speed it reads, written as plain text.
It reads 160 km/h
